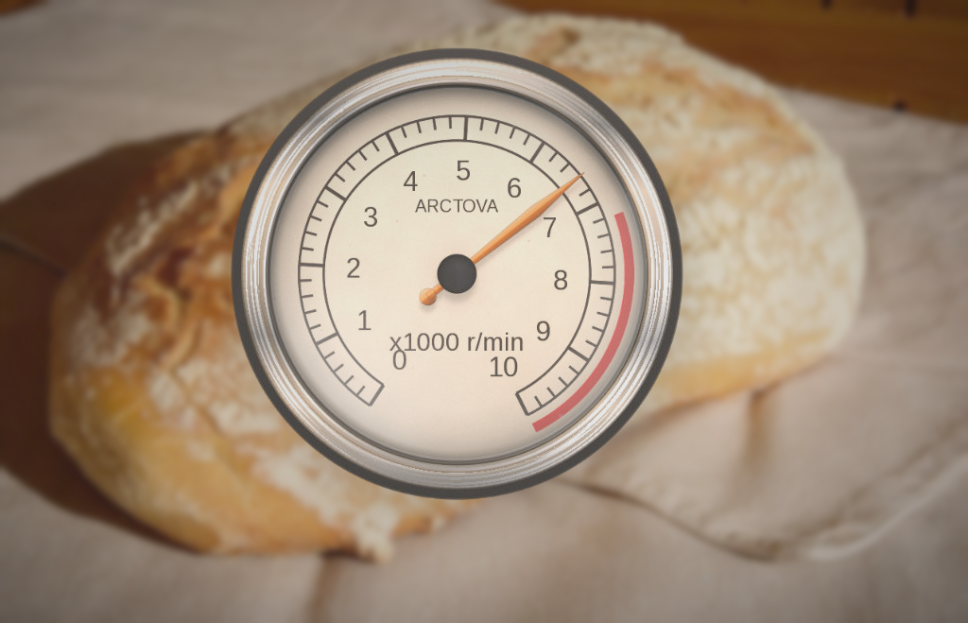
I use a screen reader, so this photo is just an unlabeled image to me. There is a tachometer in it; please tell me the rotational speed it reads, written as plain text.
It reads 6600 rpm
